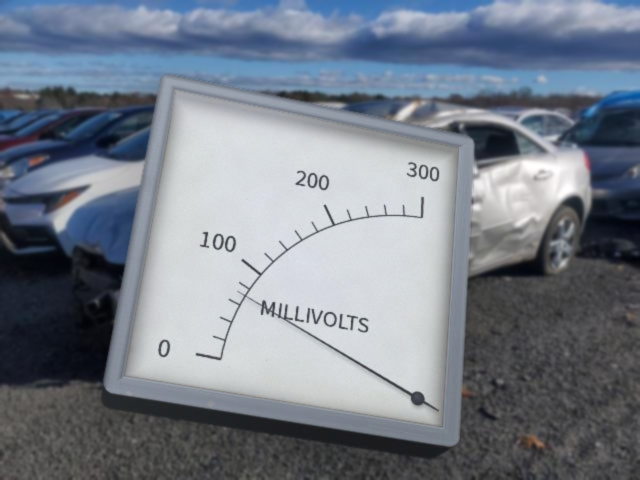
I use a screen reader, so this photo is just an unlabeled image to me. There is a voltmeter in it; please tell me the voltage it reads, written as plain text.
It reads 70 mV
